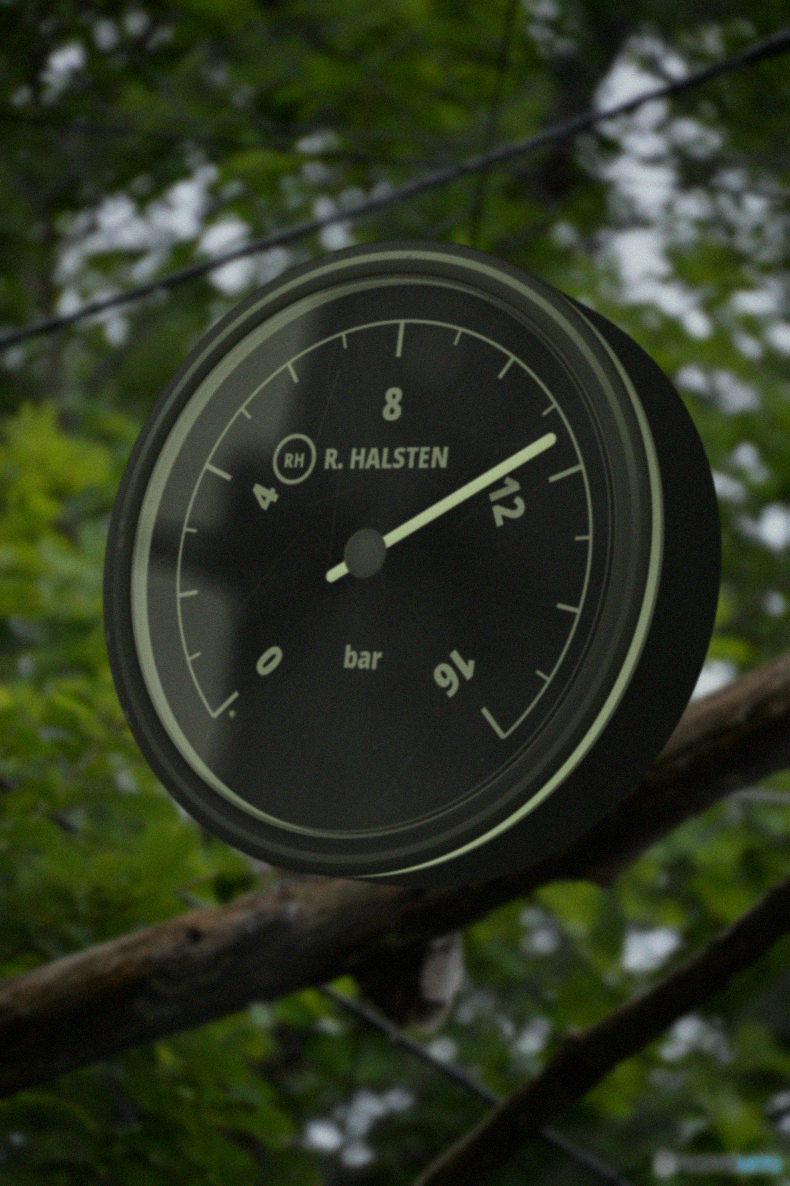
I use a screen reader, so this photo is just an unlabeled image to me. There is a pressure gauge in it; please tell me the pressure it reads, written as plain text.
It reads 11.5 bar
